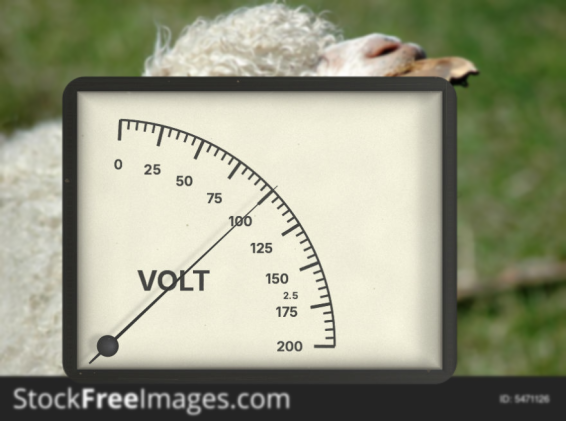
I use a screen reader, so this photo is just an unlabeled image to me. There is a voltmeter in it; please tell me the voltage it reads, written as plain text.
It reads 100 V
